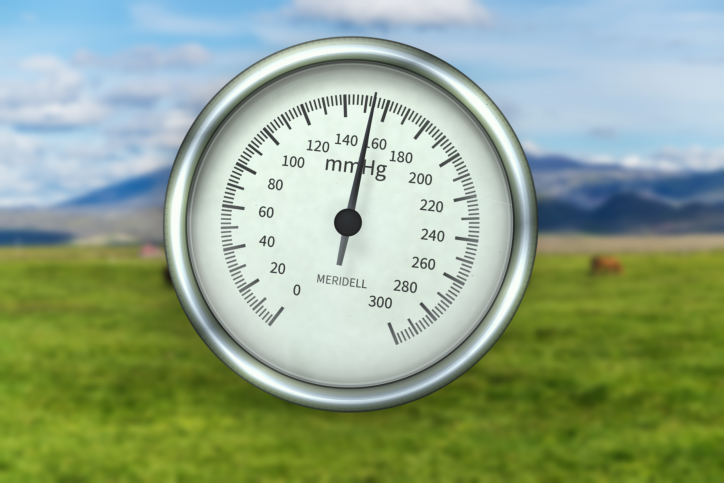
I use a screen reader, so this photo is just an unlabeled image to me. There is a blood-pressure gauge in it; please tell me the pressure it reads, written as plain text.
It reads 154 mmHg
